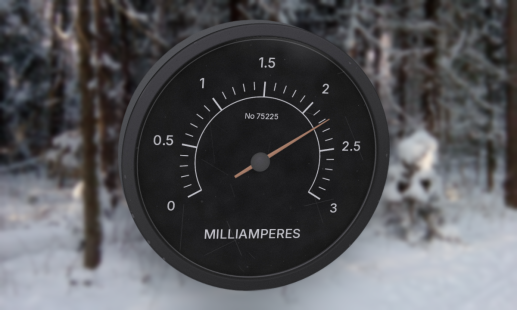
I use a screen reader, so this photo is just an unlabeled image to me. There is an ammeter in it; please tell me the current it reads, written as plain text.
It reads 2.2 mA
